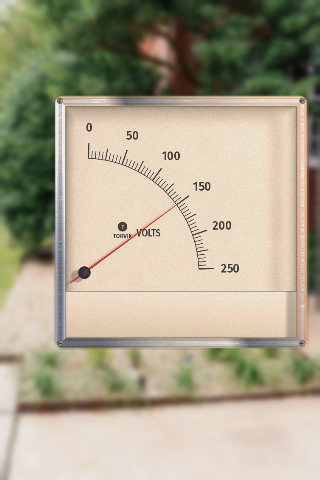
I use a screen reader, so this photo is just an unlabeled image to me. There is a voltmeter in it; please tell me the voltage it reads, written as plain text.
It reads 150 V
